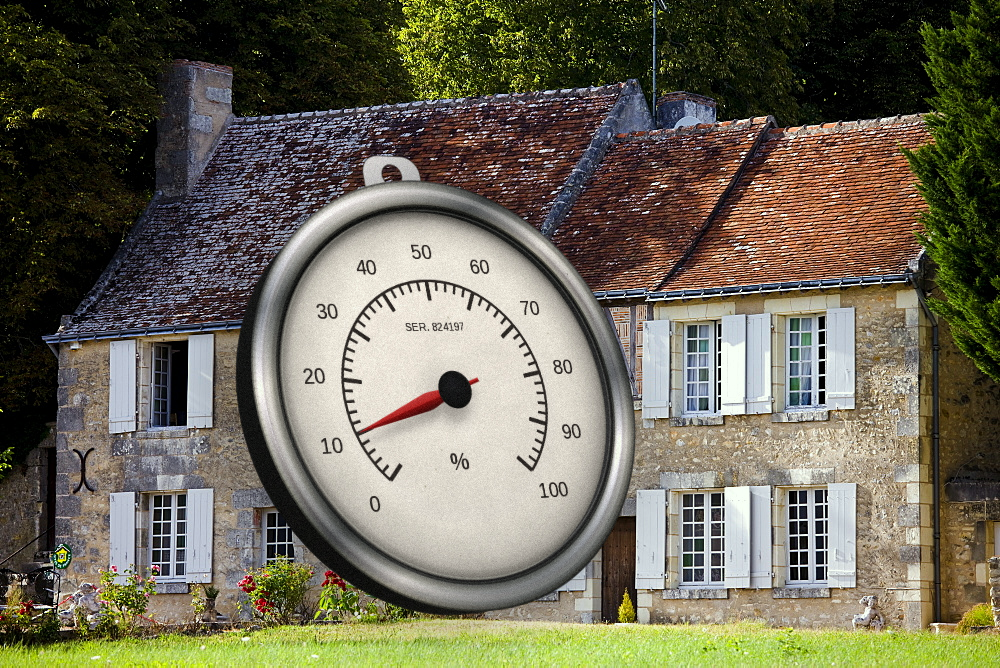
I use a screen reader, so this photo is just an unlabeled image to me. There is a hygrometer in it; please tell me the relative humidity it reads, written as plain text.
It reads 10 %
